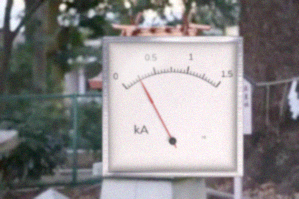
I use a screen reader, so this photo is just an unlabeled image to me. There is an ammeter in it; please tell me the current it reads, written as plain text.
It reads 0.25 kA
